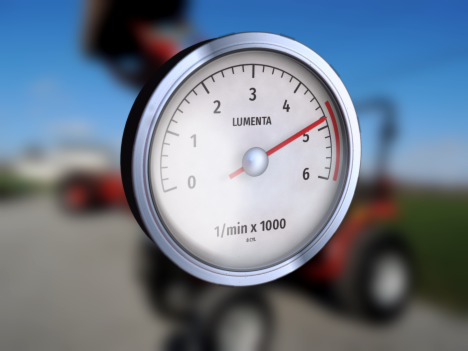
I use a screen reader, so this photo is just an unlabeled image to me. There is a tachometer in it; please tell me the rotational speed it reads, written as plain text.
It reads 4800 rpm
